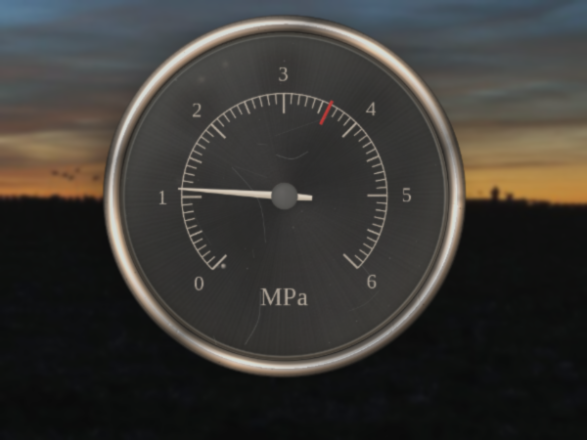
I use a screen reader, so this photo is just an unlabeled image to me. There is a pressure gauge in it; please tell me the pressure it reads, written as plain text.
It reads 1.1 MPa
